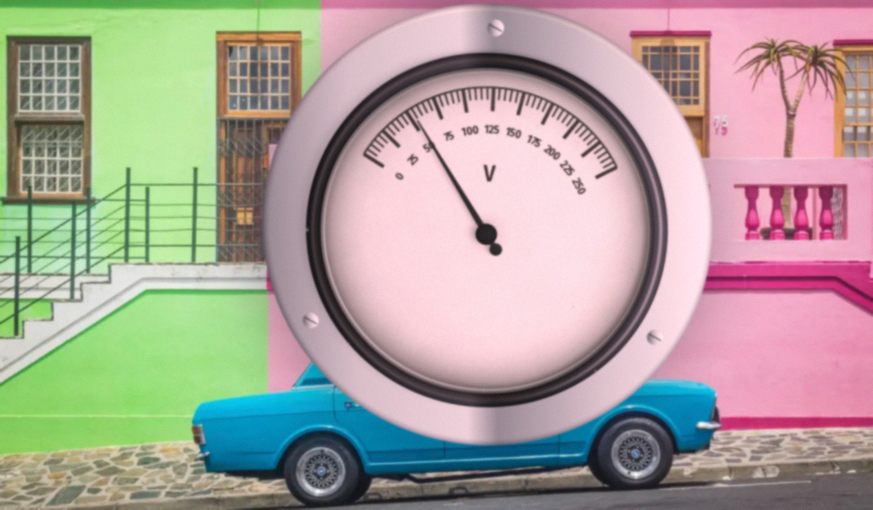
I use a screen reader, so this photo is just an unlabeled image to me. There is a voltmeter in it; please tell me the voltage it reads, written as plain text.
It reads 55 V
